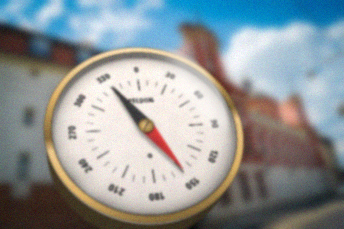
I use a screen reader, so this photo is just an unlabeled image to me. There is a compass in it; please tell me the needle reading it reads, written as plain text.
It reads 150 °
